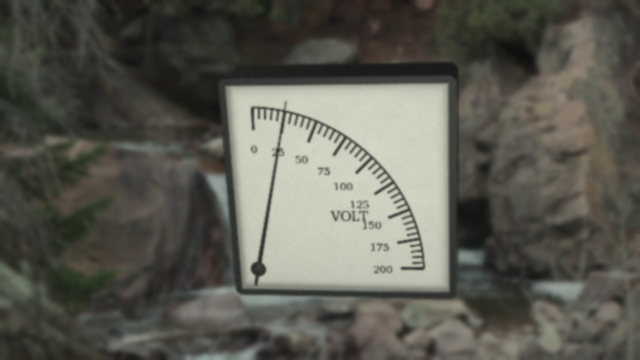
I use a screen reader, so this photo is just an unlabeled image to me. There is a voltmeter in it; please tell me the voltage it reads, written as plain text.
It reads 25 V
